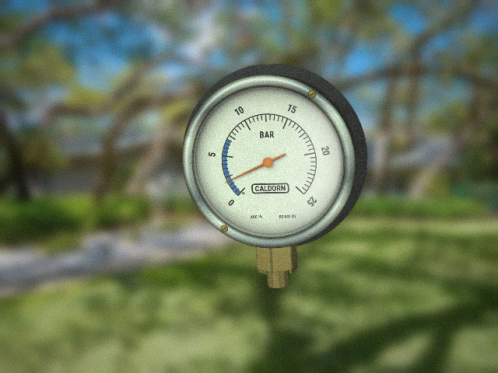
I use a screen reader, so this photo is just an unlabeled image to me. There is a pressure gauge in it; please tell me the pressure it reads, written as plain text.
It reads 2 bar
